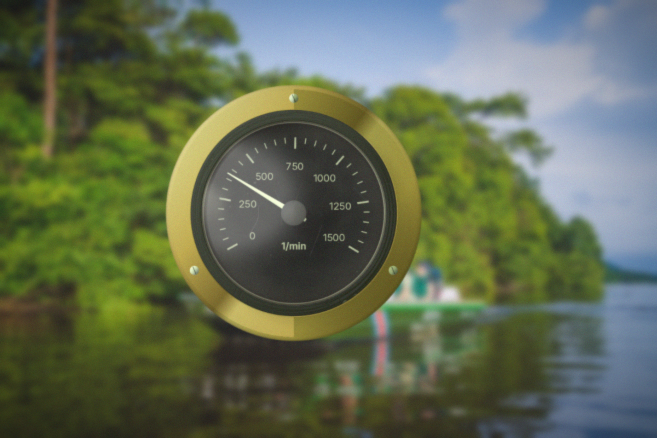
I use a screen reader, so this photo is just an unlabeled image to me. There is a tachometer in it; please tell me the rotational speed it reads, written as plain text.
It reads 375 rpm
